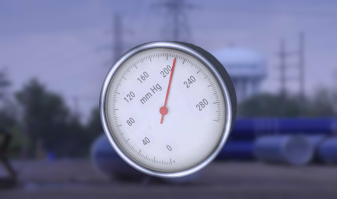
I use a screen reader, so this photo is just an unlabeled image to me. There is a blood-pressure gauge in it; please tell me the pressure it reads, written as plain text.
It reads 210 mmHg
